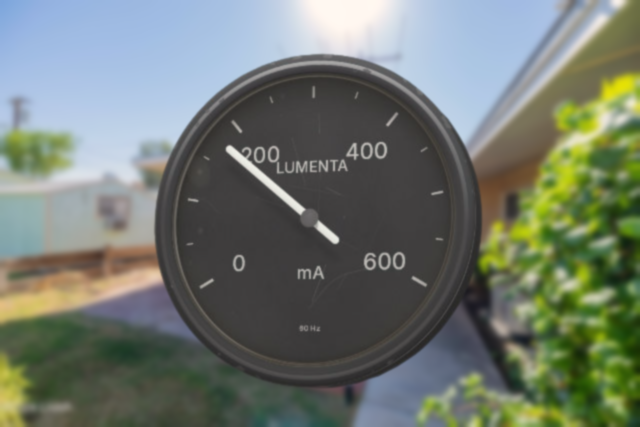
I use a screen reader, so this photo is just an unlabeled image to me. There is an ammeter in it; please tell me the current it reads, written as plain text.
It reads 175 mA
